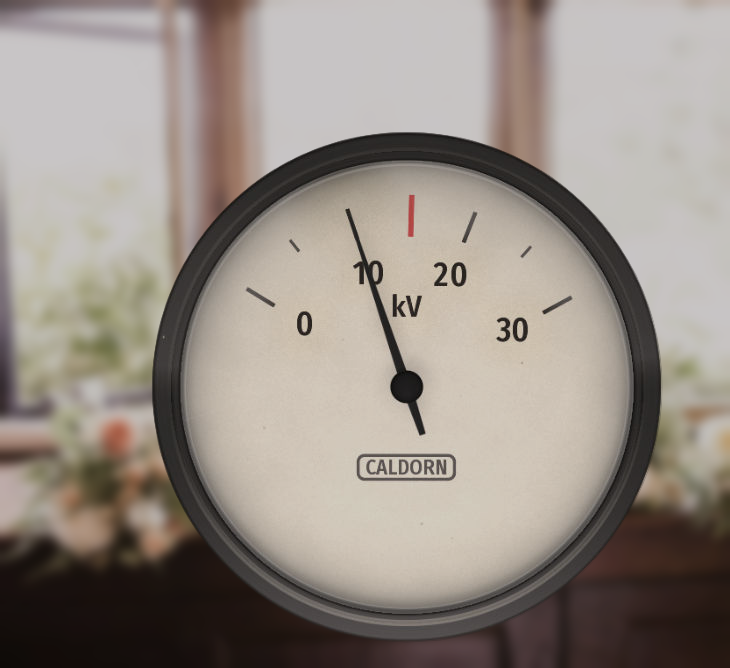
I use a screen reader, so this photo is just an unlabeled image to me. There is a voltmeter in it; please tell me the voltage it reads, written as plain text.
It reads 10 kV
